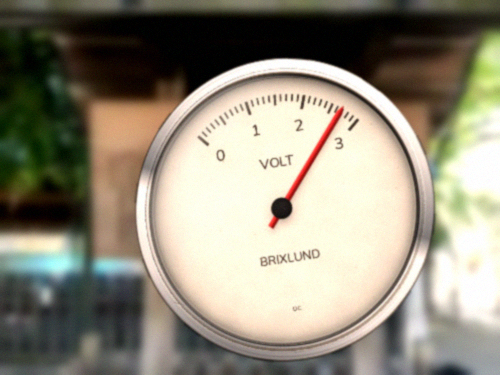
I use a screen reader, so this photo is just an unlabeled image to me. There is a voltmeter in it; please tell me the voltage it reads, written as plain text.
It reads 2.7 V
